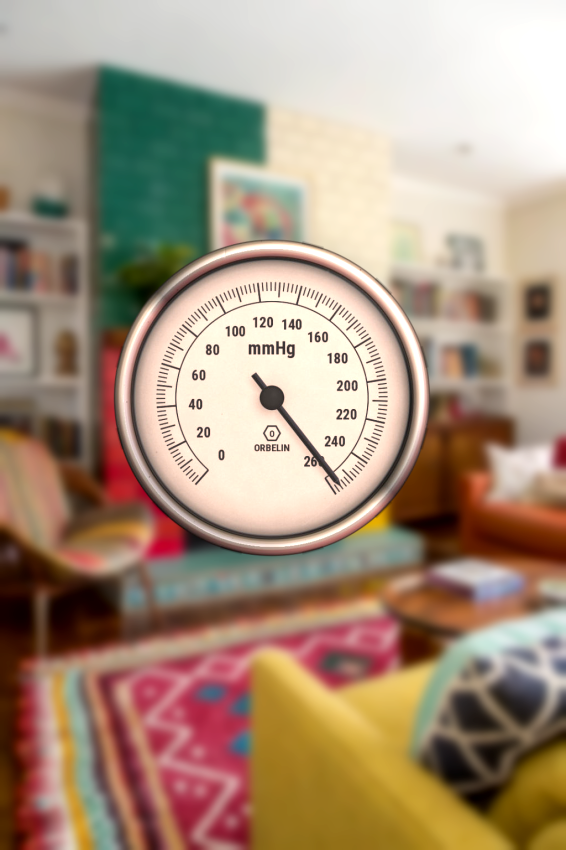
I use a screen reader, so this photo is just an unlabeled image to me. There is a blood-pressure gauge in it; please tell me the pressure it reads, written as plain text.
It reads 256 mmHg
